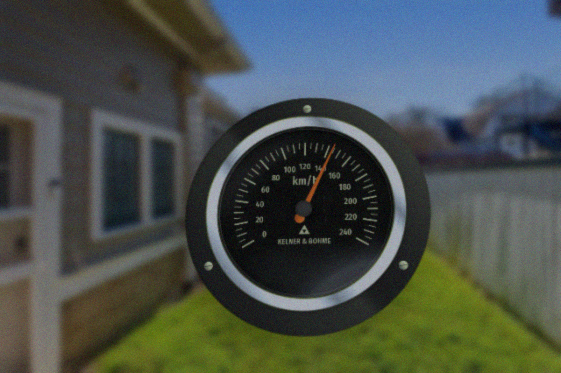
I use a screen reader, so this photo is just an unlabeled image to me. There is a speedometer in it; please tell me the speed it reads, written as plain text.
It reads 145 km/h
